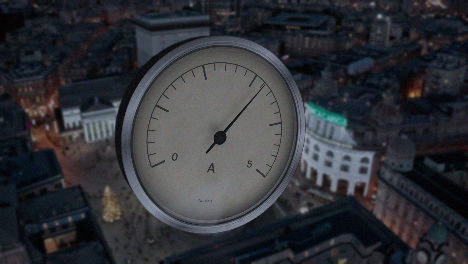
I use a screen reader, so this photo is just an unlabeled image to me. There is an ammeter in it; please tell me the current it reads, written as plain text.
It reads 3.2 A
